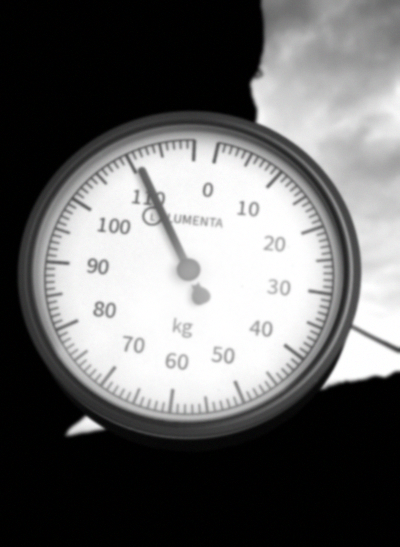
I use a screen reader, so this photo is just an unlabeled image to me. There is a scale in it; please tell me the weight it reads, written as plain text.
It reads 111 kg
